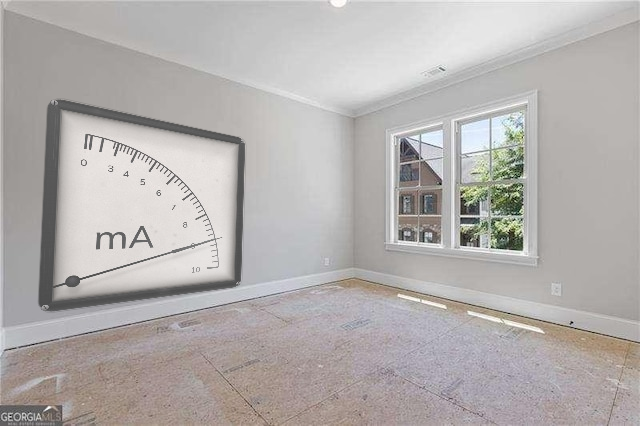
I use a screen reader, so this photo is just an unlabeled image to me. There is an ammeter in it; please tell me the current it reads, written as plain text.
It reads 9 mA
